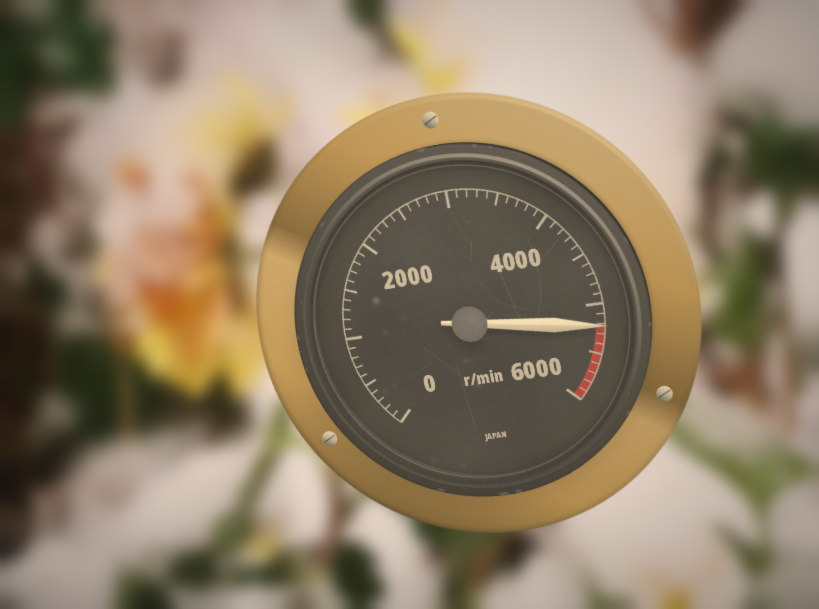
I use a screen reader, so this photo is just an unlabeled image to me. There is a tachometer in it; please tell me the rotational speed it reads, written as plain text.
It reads 5200 rpm
